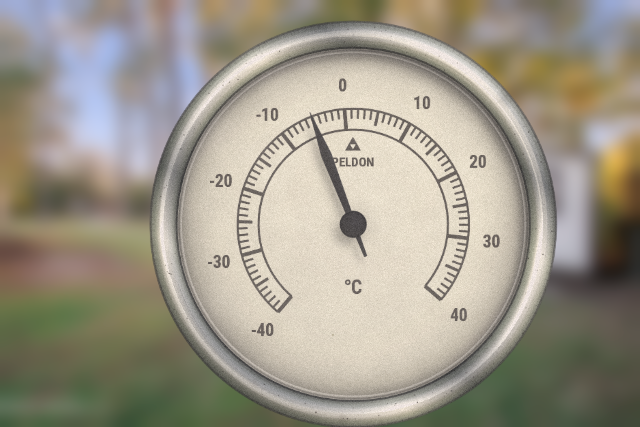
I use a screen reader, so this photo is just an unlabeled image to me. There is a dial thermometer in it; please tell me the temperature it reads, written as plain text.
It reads -5 °C
